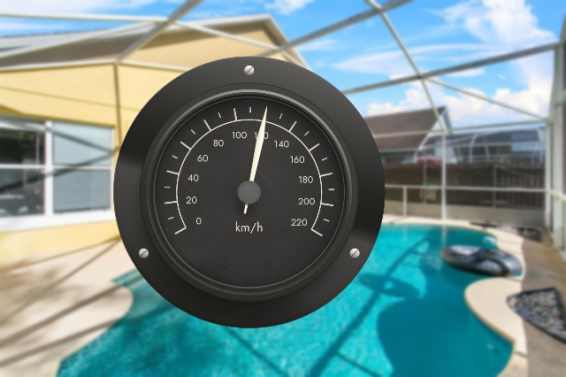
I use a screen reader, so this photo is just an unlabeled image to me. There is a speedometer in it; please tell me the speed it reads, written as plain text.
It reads 120 km/h
